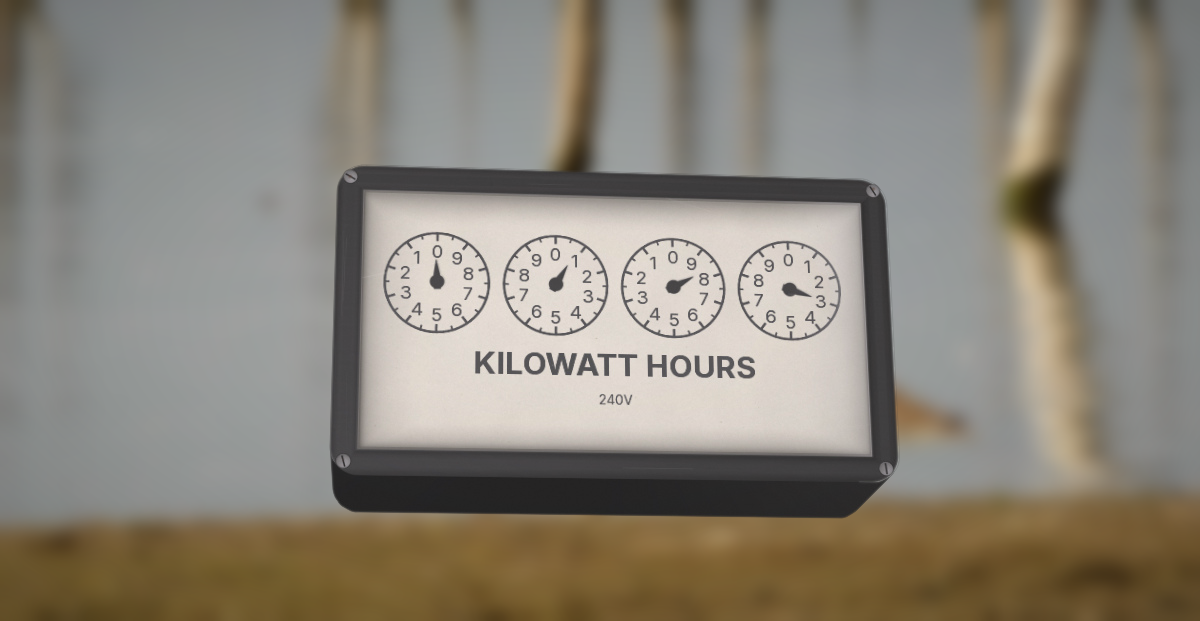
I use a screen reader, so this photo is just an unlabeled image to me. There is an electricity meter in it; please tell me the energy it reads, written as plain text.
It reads 83 kWh
